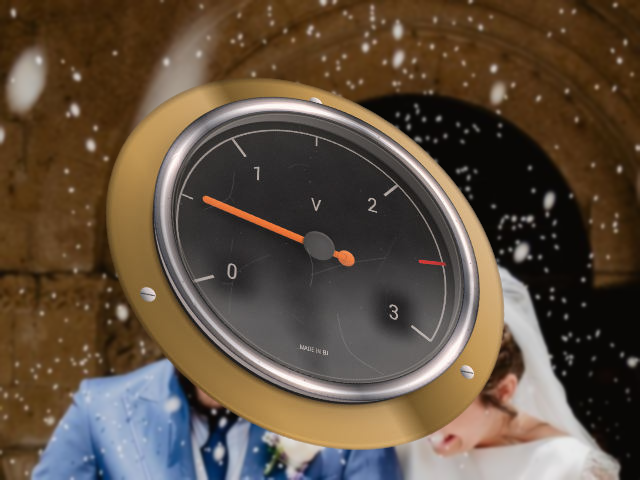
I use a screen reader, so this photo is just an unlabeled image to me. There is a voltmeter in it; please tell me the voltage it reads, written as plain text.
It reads 0.5 V
